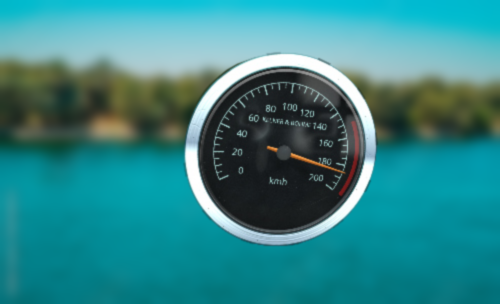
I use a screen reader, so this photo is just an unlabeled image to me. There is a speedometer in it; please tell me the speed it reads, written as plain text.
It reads 185 km/h
